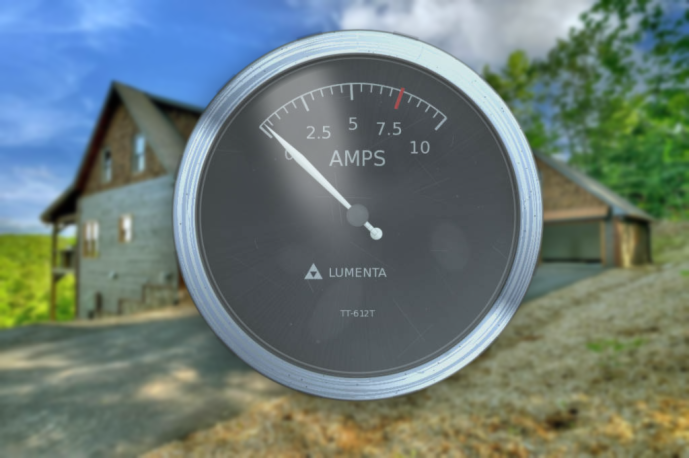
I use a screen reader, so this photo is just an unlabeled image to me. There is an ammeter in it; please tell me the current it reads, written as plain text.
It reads 0.25 A
